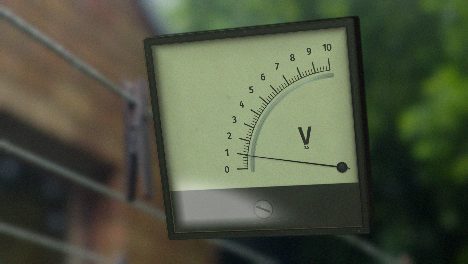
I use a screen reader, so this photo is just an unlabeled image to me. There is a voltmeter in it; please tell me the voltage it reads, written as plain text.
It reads 1 V
